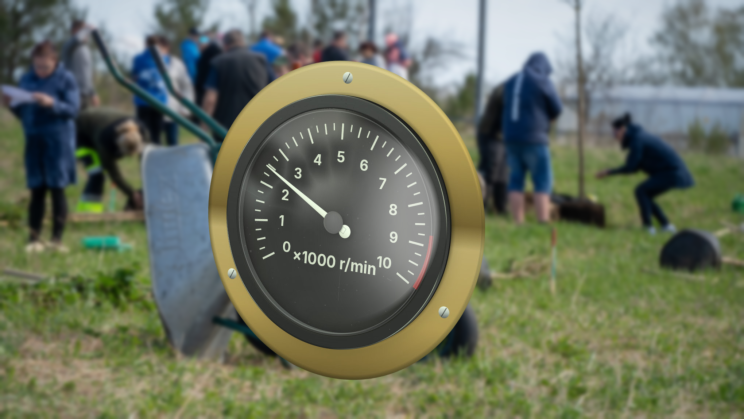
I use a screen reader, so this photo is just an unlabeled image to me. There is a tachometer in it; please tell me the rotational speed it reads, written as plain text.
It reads 2500 rpm
